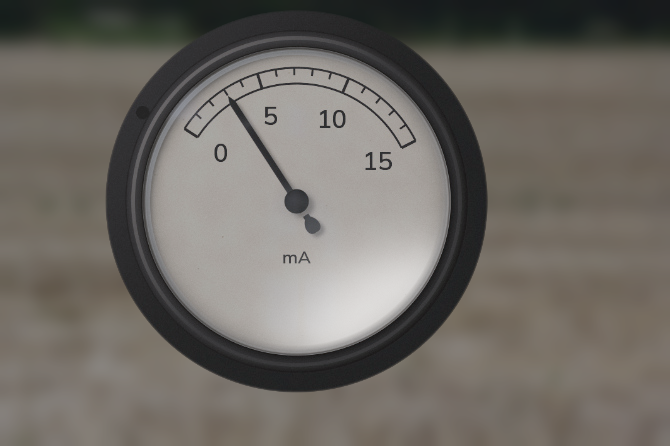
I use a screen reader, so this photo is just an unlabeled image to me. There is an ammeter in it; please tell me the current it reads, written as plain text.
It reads 3 mA
